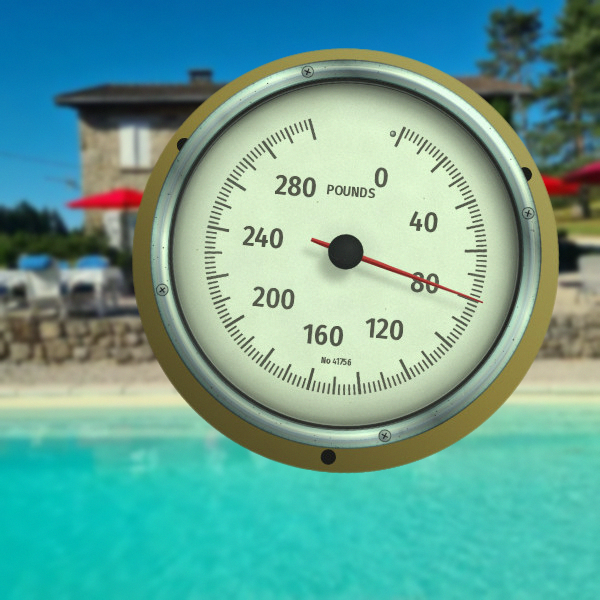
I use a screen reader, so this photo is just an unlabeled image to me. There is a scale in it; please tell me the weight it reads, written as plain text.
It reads 80 lb
